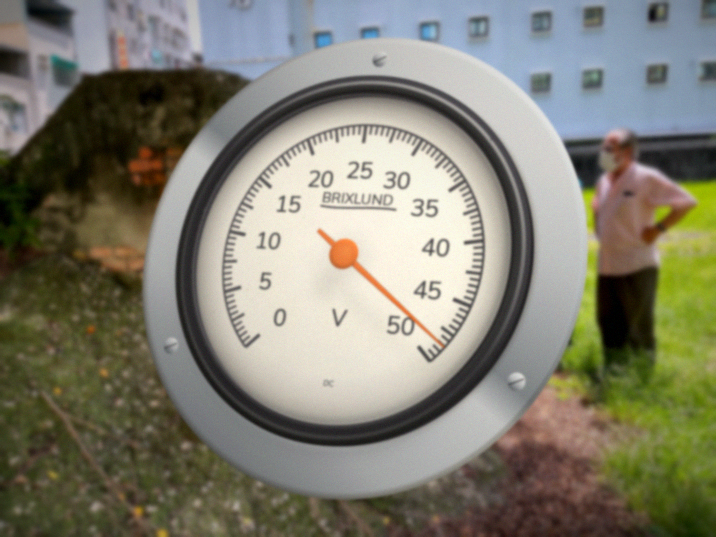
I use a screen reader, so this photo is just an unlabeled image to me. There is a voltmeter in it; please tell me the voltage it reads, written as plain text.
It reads 48.5 V
